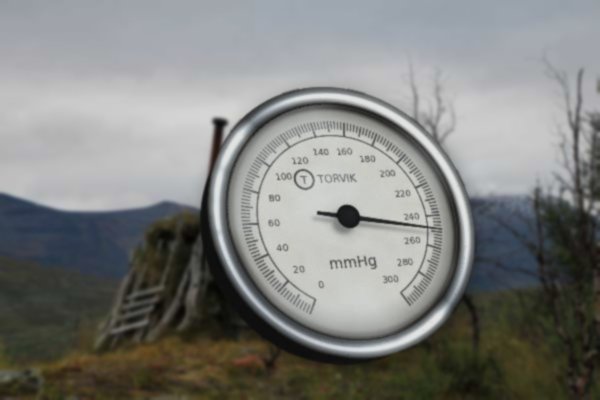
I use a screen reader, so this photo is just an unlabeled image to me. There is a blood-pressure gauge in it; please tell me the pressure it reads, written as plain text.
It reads 250 mmHg
